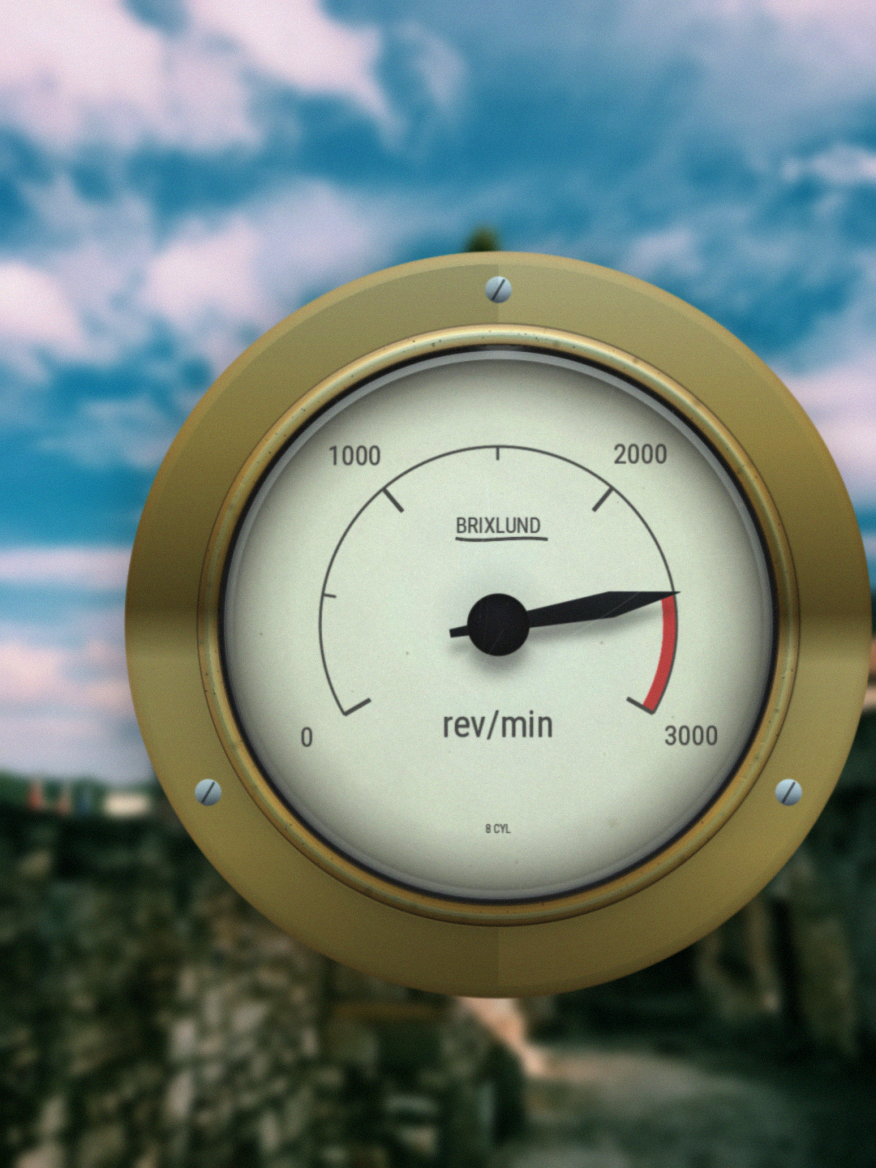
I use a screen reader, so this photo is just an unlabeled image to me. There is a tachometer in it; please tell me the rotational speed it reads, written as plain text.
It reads 2500 rpm
